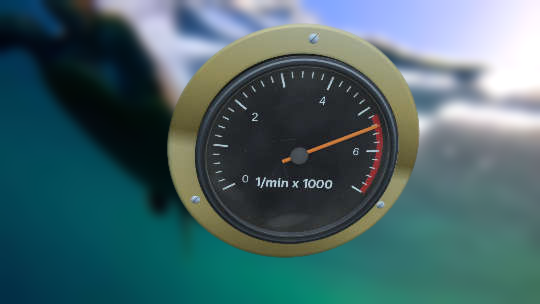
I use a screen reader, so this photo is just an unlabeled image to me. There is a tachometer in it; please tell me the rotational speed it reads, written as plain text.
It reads 5400 rpm
